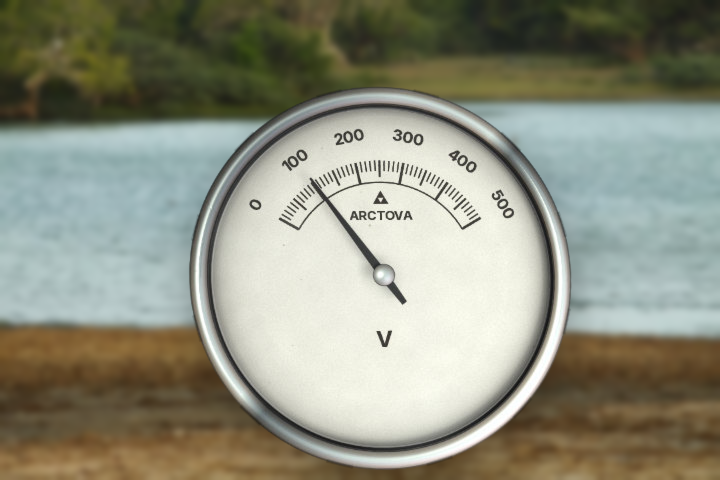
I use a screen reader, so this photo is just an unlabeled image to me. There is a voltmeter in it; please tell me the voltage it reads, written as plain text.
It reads 100 V
